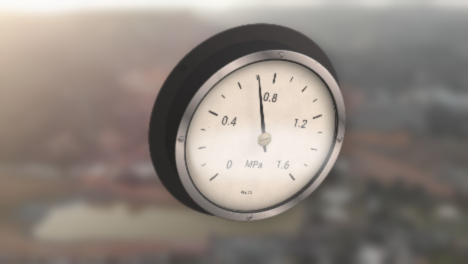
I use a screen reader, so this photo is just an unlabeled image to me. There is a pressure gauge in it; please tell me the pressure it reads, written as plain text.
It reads 0.7 MPa
